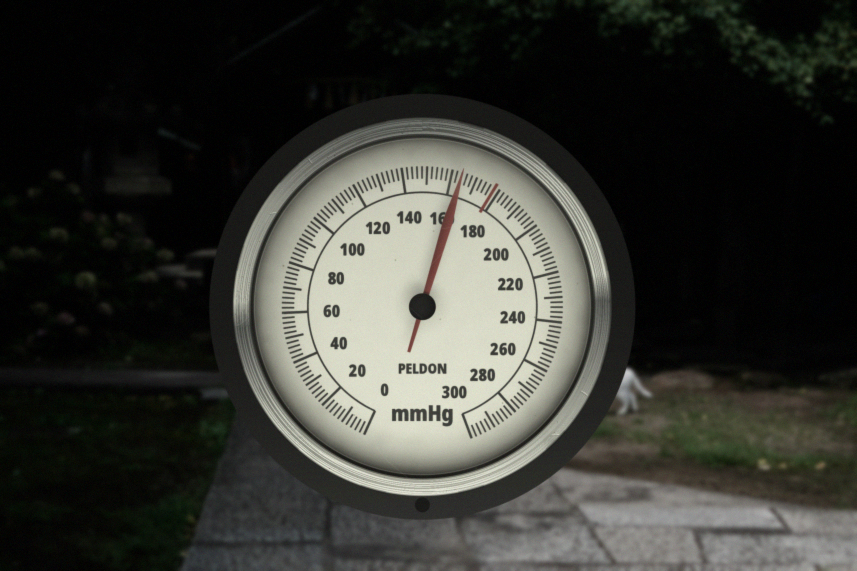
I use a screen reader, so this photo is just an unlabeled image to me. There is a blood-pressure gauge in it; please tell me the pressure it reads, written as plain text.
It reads 164 mmHg
